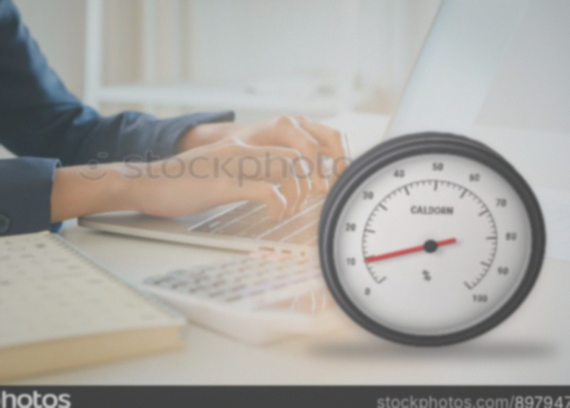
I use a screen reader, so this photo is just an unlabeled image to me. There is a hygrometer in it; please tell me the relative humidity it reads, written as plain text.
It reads 10 %
